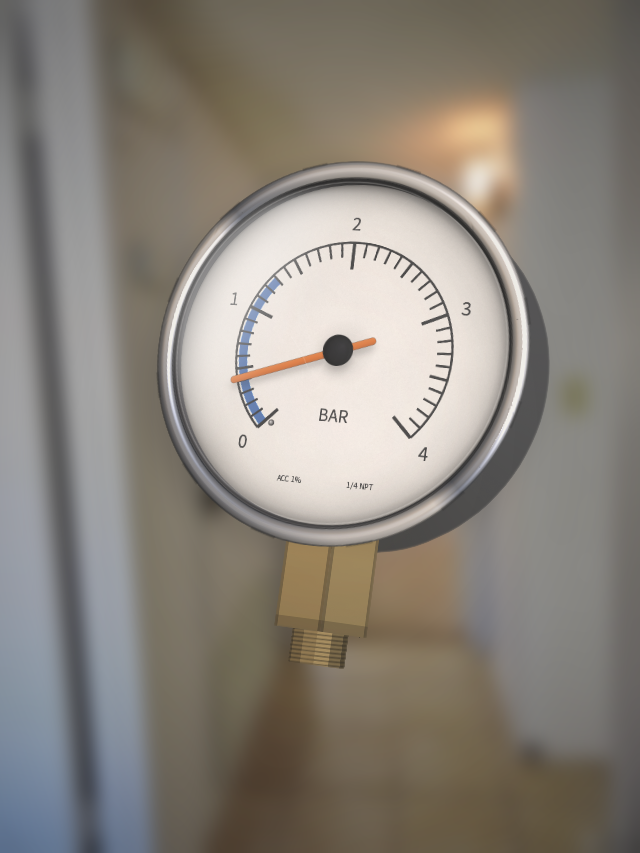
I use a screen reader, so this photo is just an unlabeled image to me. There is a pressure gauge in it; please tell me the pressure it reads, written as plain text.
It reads 0.4 bar
